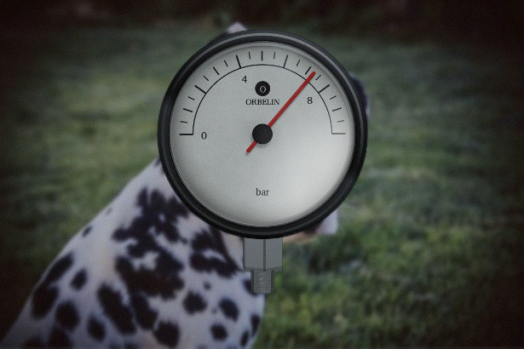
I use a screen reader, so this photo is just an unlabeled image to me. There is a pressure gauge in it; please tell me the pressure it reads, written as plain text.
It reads 7.25 bar
